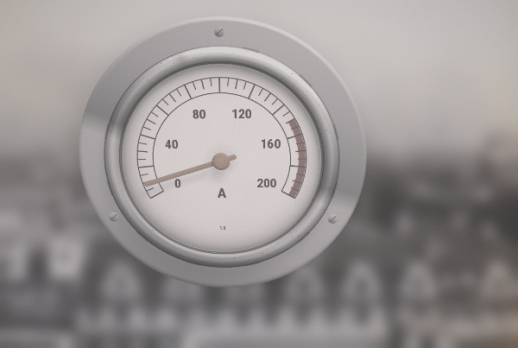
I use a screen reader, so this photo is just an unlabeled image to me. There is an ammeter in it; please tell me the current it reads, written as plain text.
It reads 10 A
